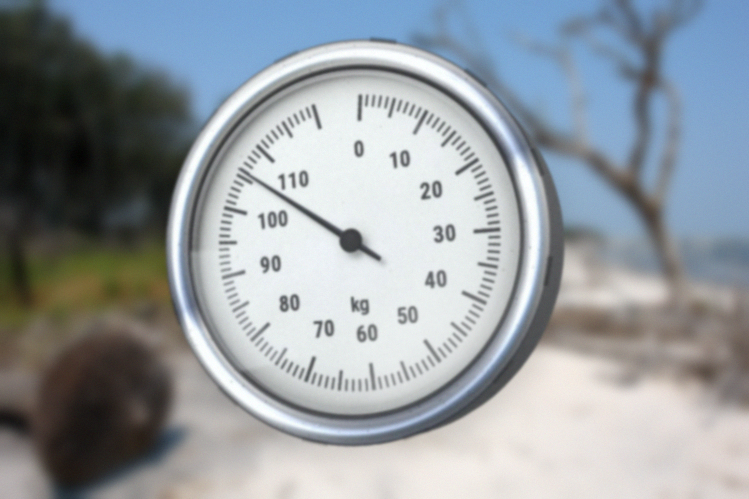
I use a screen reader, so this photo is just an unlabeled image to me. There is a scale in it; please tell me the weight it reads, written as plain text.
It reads 106 kg
